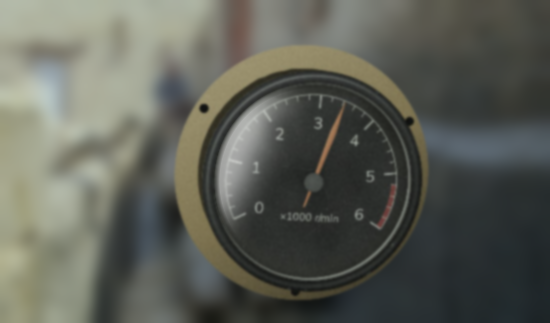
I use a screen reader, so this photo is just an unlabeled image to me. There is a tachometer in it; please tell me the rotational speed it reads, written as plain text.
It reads 3400 rpm
